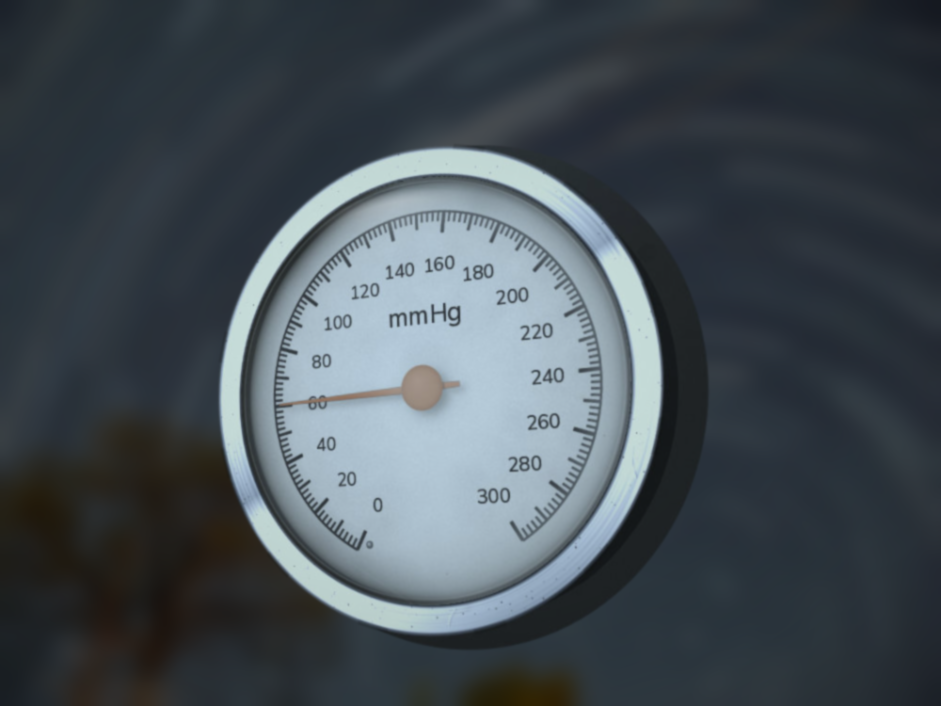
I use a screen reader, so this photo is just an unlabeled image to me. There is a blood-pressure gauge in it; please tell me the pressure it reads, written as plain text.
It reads 60 mmHg
